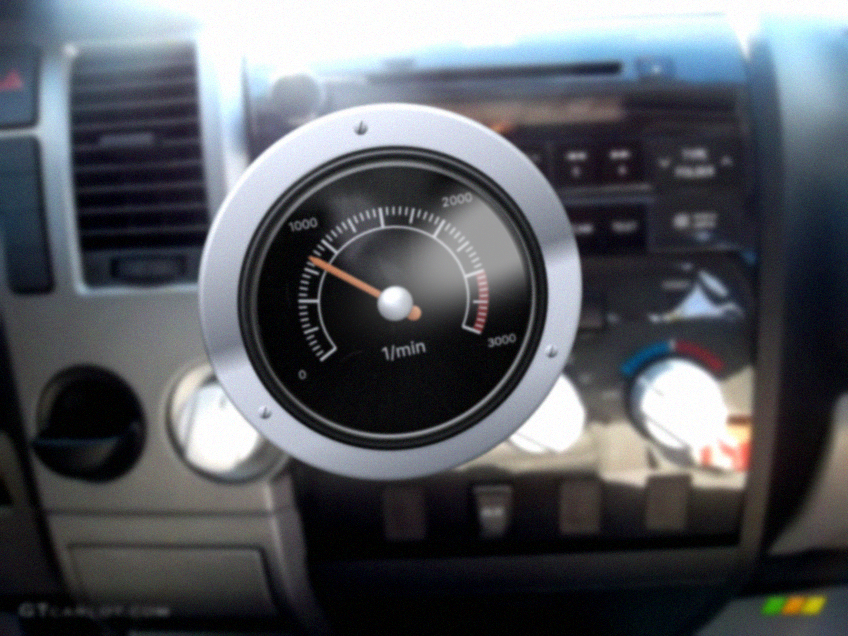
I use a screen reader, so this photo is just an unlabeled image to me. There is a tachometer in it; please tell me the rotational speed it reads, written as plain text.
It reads 850 rpm
